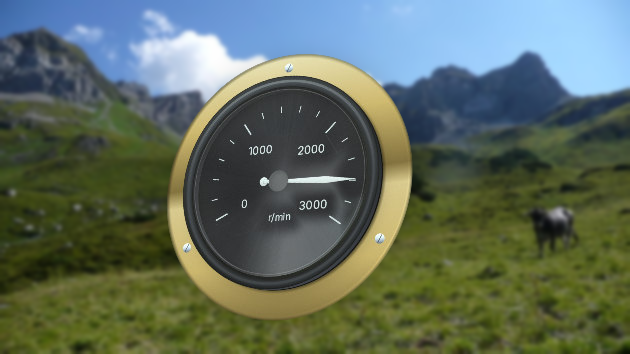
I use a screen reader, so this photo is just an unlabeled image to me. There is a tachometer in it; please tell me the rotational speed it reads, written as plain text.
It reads 2600 rpm
